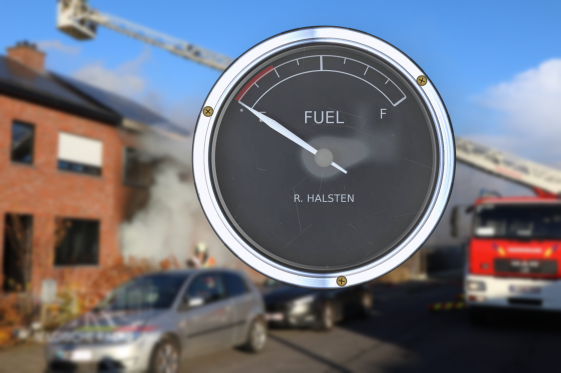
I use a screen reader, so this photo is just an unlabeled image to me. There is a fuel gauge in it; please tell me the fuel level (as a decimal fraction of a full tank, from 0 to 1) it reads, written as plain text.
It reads 0
